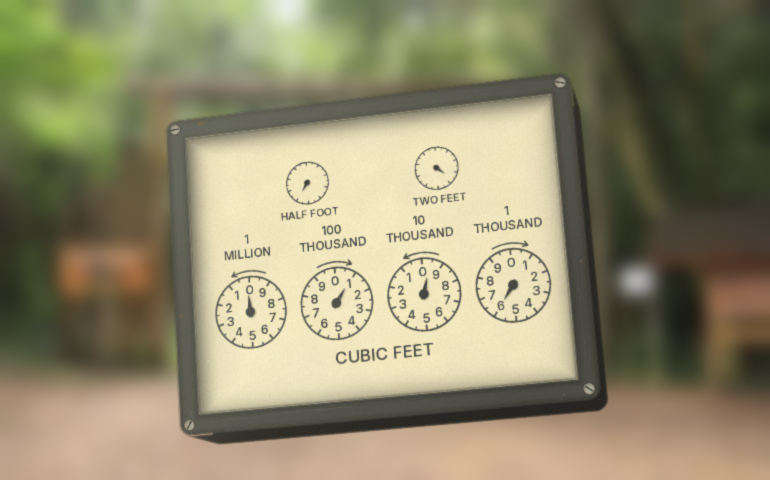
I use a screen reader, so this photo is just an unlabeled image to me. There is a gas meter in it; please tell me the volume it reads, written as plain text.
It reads 9600 ft³
